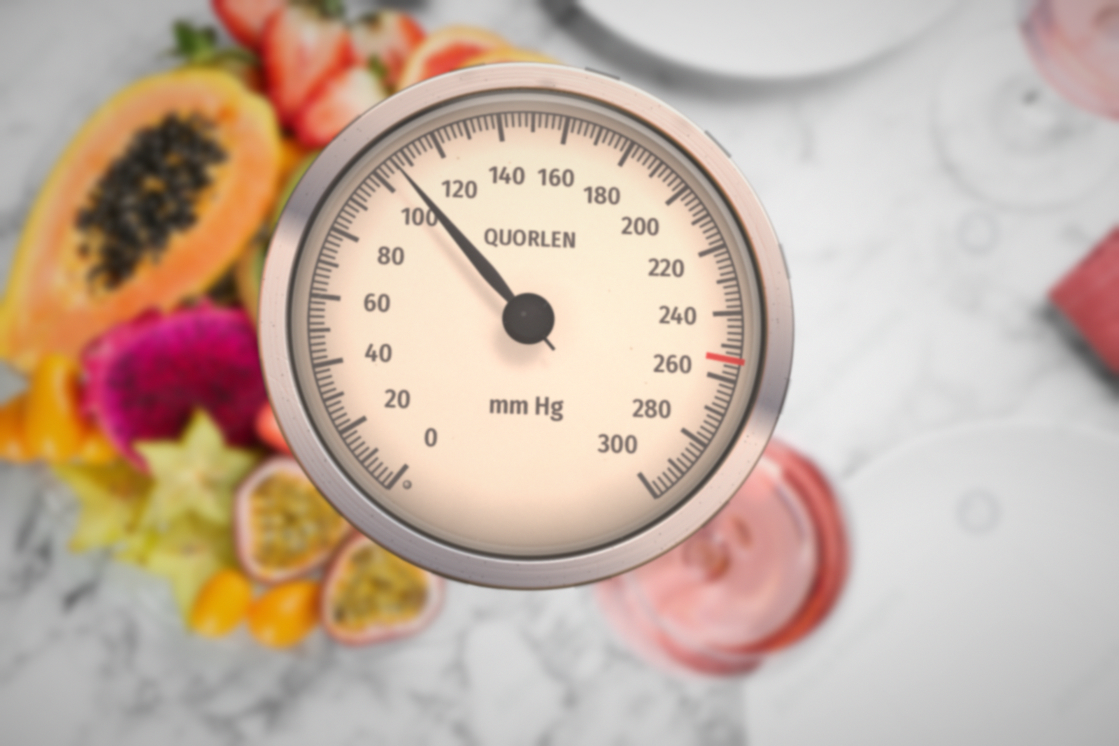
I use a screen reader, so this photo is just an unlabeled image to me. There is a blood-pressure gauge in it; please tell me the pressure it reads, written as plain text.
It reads 106 mmHg
